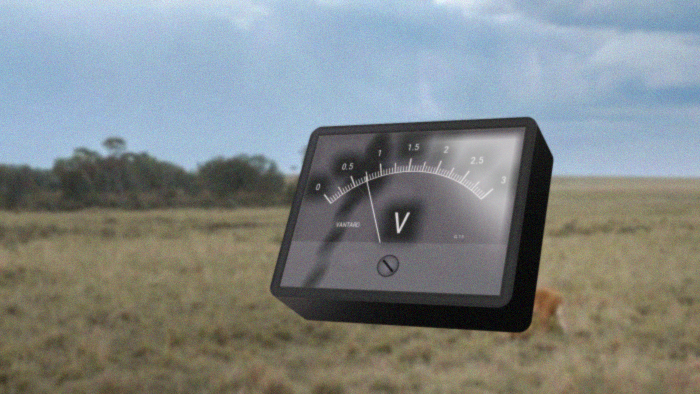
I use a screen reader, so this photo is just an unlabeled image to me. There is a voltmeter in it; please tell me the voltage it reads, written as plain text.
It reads 0.75 V
